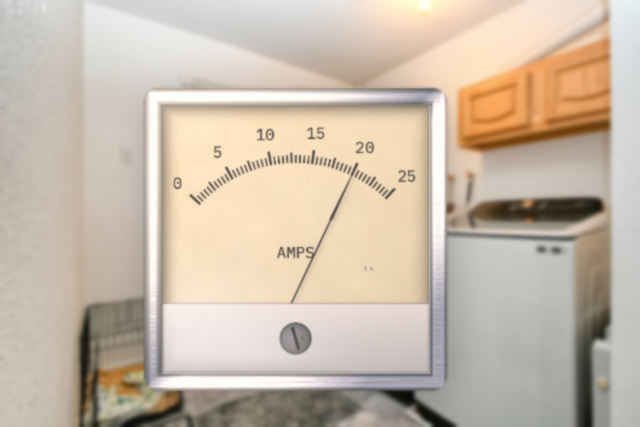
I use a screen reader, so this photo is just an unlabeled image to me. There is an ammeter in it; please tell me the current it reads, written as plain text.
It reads 20 A
